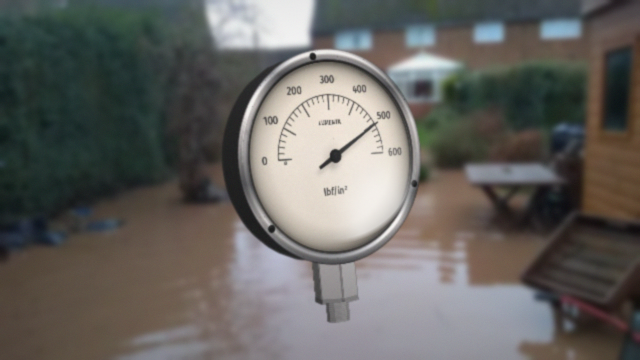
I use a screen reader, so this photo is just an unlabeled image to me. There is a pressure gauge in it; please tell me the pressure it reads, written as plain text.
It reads 500 psi
